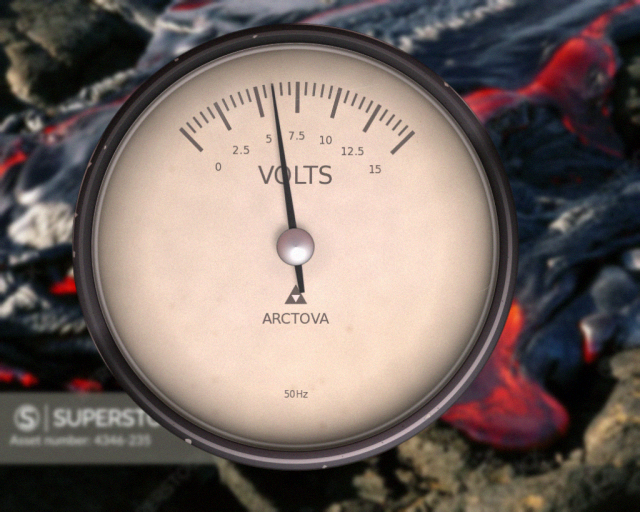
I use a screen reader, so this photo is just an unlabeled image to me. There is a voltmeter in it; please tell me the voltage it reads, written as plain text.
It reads 6 V
